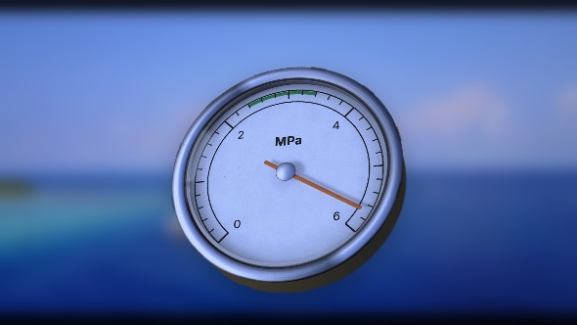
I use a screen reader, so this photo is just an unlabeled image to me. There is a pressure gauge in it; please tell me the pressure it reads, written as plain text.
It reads 5.7 MPa
